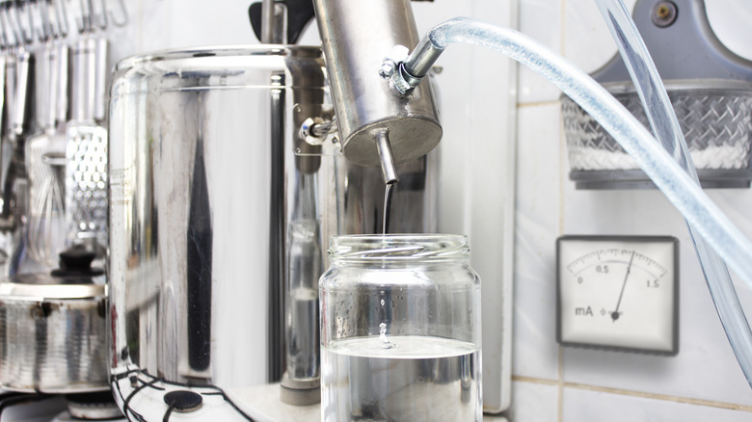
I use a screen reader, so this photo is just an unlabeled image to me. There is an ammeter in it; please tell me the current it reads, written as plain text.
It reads 1 mA
